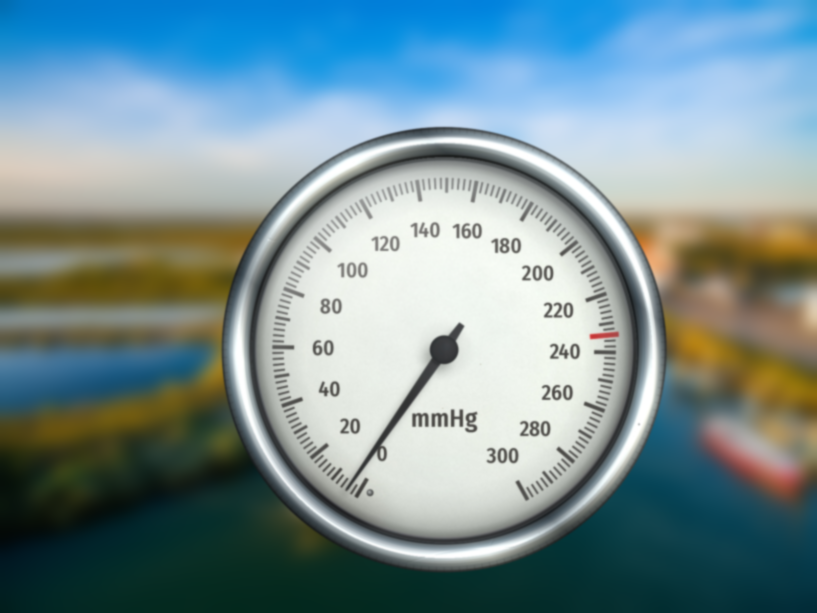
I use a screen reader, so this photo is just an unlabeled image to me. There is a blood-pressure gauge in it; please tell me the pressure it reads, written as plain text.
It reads 4 mmHg
